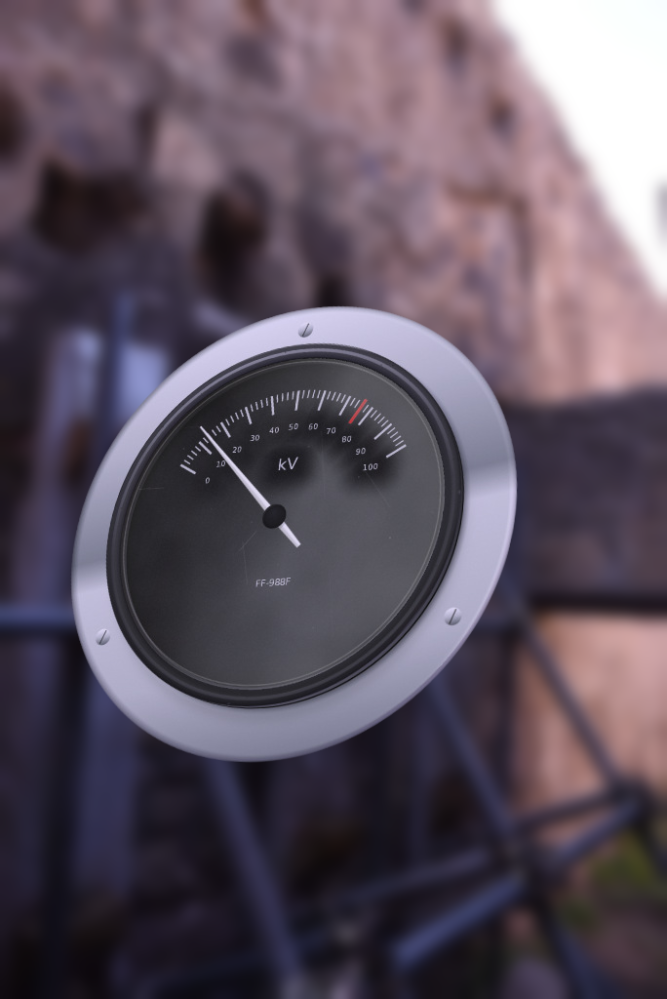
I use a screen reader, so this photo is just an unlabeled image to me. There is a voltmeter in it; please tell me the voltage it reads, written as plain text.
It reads 14 kV
